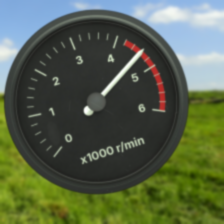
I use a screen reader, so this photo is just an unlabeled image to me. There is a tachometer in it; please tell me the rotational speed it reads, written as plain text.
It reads 4600 rpm
